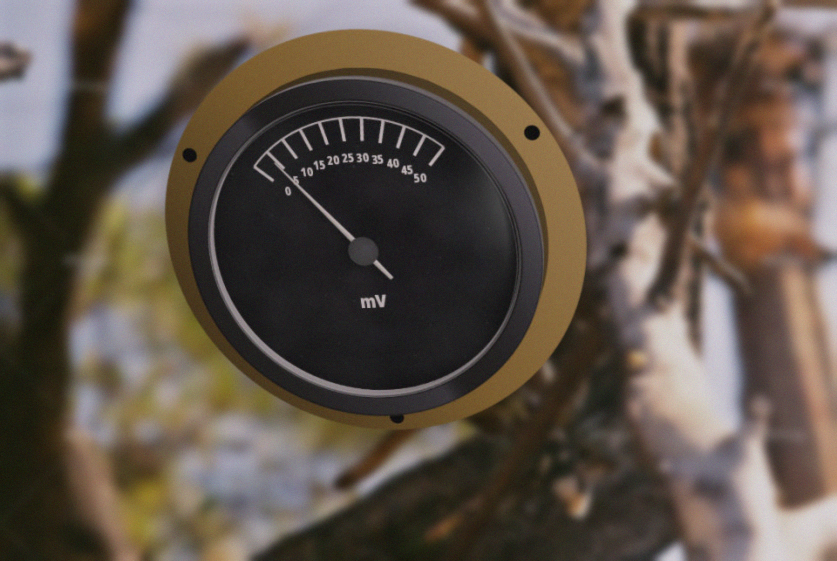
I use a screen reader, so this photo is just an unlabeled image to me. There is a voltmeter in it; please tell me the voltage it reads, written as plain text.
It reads 5 mV
